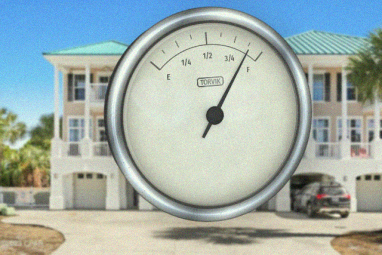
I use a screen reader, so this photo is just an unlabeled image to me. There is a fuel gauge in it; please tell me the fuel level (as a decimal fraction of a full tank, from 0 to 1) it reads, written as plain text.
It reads 0.875
